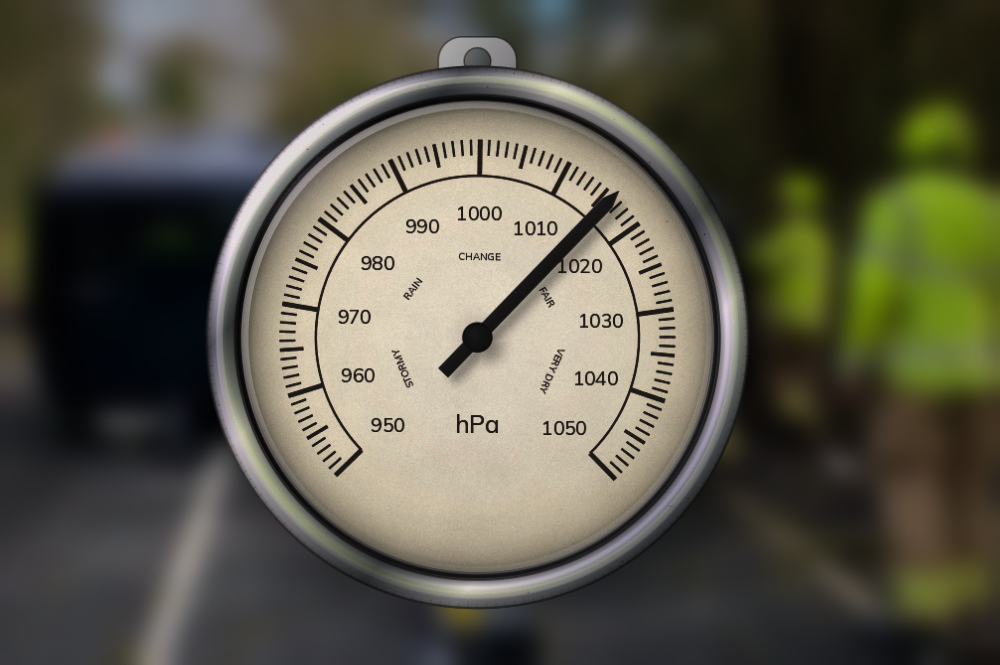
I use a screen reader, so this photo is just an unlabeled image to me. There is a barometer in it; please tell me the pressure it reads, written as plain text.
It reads 1016 hPa
